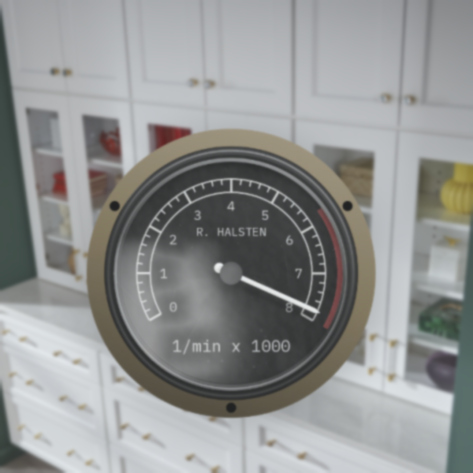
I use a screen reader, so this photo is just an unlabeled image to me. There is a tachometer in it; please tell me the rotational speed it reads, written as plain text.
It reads 7800 rpm
